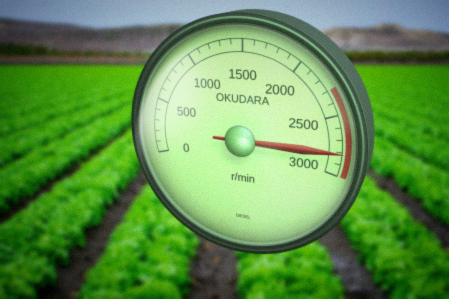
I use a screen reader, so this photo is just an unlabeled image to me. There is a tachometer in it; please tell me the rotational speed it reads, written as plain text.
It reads 2800 rpm
